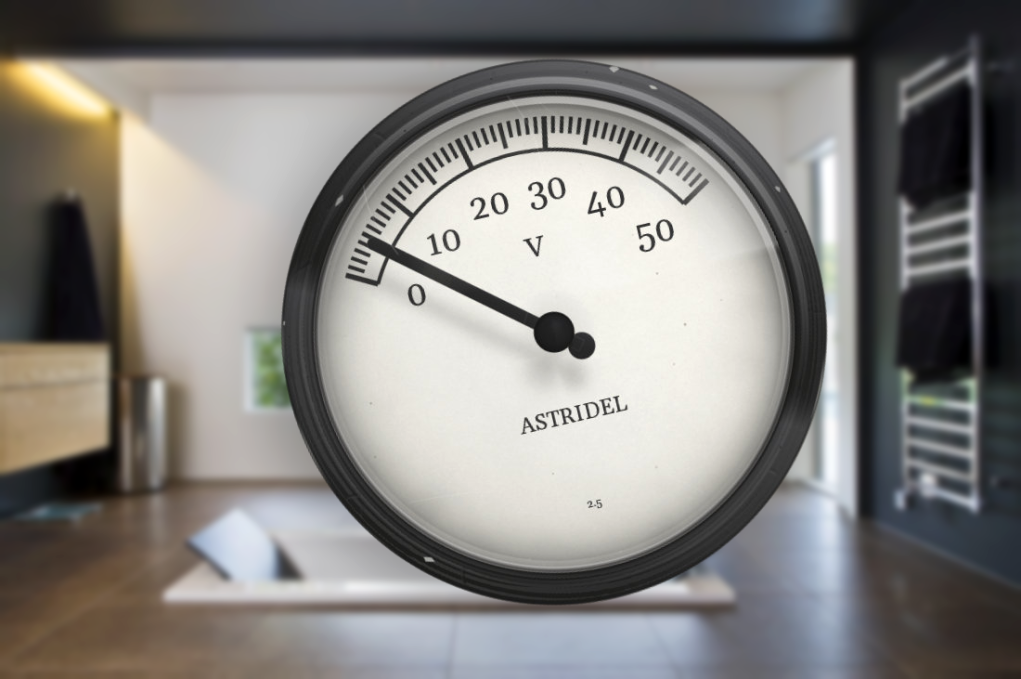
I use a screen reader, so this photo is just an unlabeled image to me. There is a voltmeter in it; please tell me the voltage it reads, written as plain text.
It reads 4.5 V
